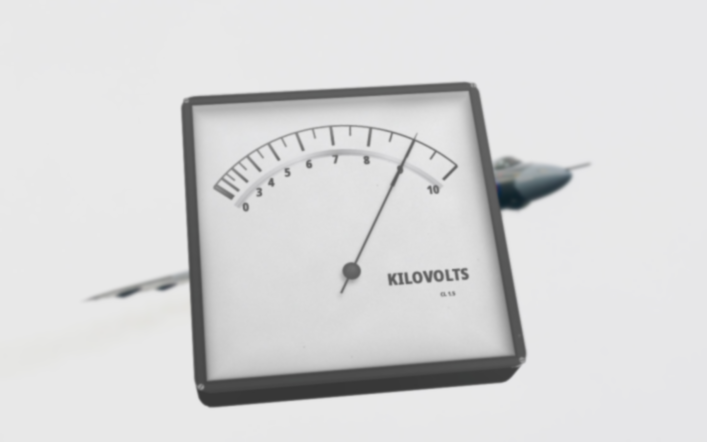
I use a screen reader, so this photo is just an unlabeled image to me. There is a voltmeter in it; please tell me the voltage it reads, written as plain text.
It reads 9 kV
